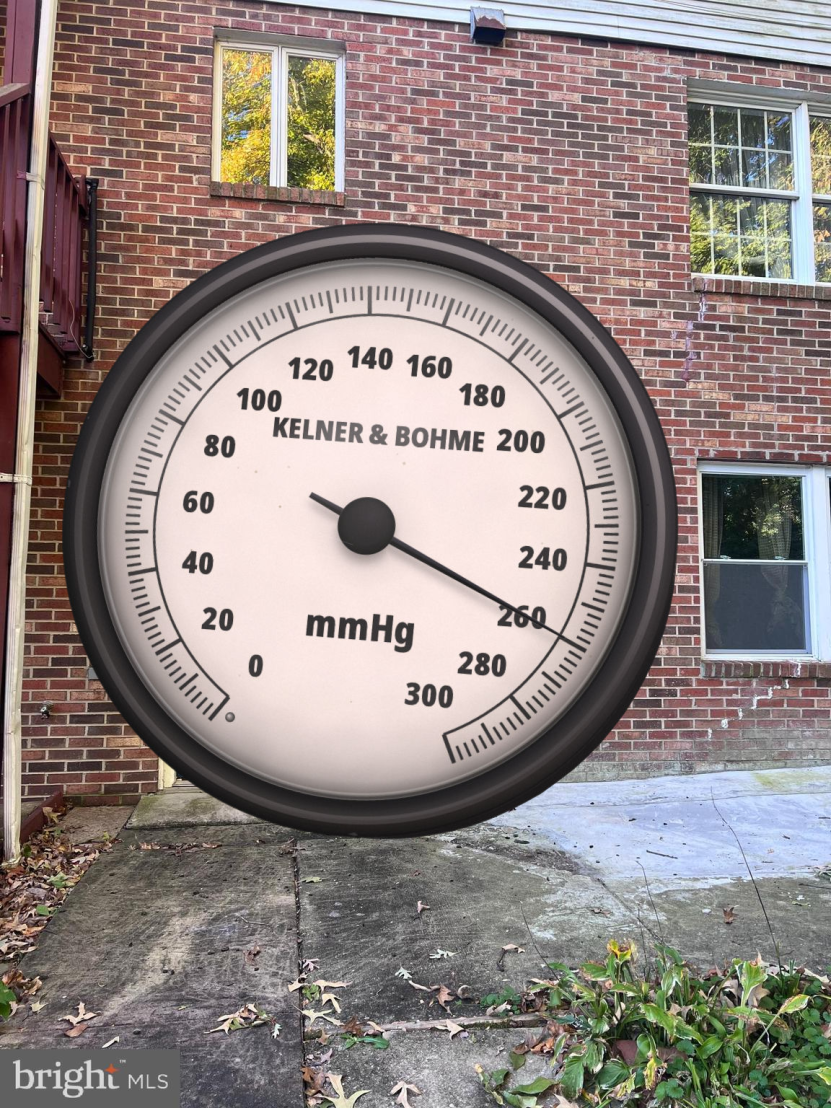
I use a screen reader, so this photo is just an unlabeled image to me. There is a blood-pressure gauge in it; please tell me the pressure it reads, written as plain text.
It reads 260 mmHg
